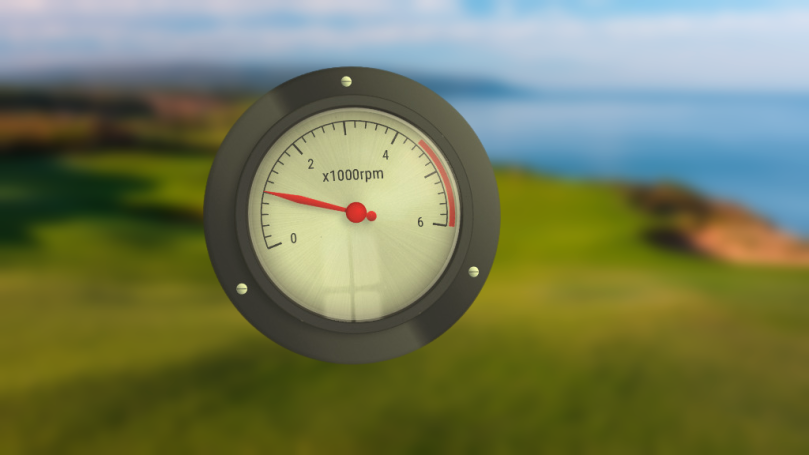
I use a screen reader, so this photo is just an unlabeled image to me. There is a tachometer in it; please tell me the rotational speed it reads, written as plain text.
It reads 1000 rpm
